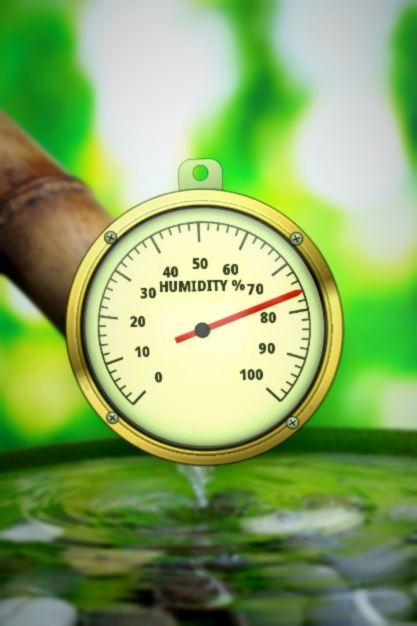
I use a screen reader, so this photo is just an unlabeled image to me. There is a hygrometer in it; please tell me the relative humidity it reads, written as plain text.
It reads 76 %
